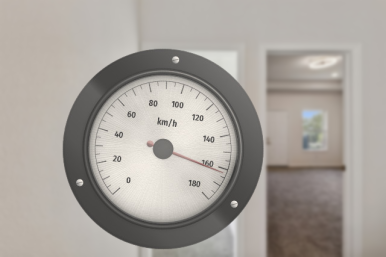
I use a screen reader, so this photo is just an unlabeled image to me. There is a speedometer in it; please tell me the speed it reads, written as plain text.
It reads 162.5 km/h
